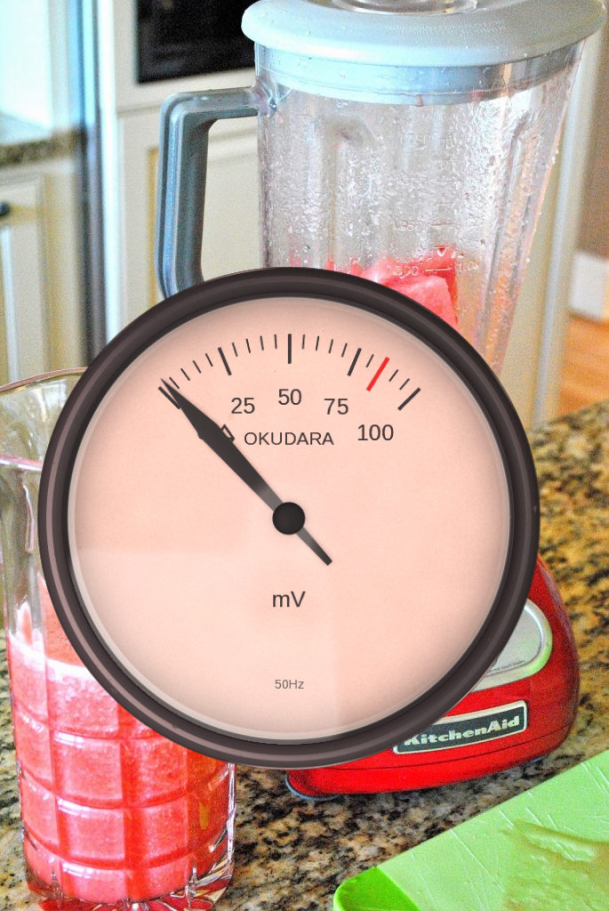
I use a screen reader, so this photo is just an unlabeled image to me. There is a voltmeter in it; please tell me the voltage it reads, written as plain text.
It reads 2.5 mV
